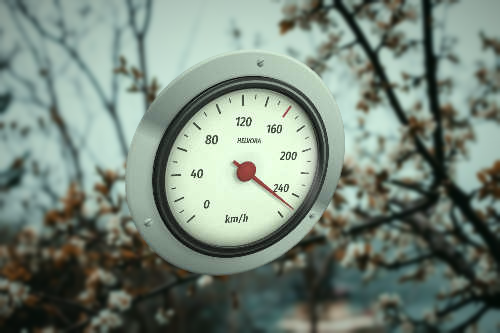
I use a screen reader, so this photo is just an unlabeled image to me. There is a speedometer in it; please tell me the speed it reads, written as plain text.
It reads 250 km/h
